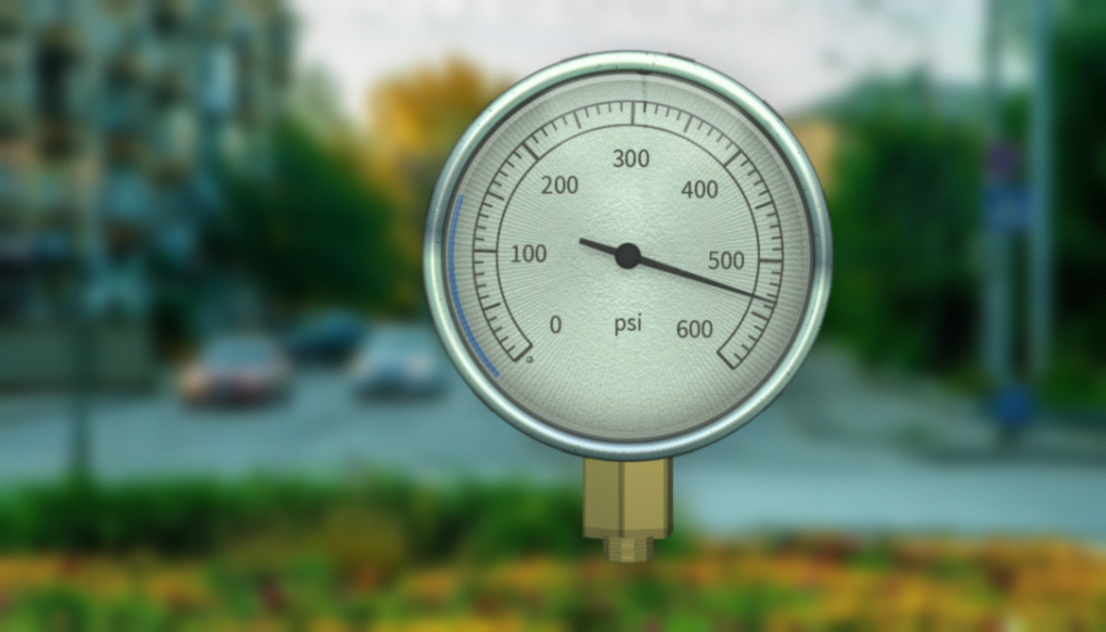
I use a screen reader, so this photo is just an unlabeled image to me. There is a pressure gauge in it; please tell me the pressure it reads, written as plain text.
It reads 535 psi
